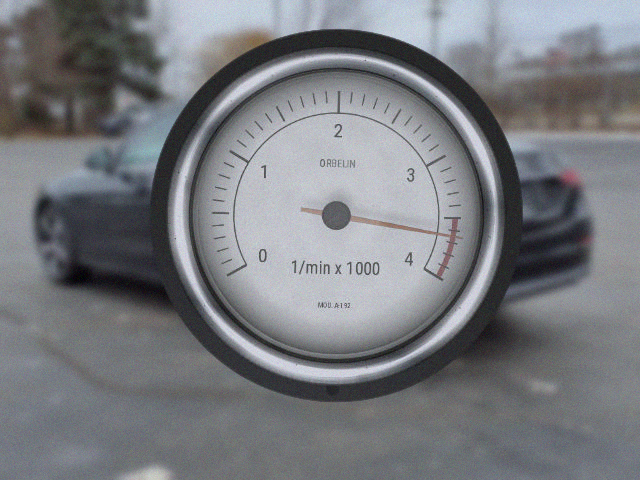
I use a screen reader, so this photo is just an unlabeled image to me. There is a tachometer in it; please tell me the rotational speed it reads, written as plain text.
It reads 3650 rpm
